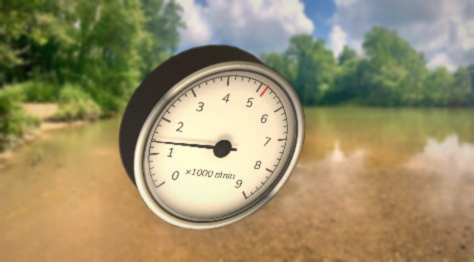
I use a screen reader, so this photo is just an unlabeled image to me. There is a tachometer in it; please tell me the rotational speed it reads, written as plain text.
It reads 1400 rpm
